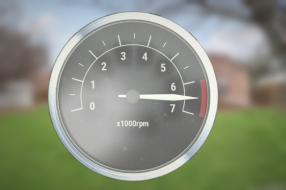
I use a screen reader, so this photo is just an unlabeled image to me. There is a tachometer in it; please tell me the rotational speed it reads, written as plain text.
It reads 6500 rpm
